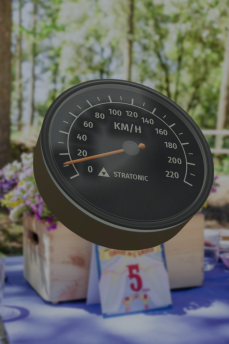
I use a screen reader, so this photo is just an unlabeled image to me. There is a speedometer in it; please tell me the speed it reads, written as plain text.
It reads 10 km/h
